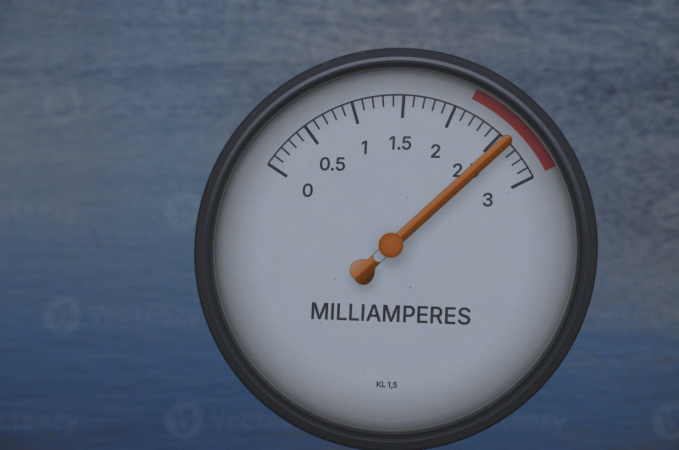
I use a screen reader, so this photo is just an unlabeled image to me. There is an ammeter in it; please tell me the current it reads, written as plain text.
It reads 2.6 mA
